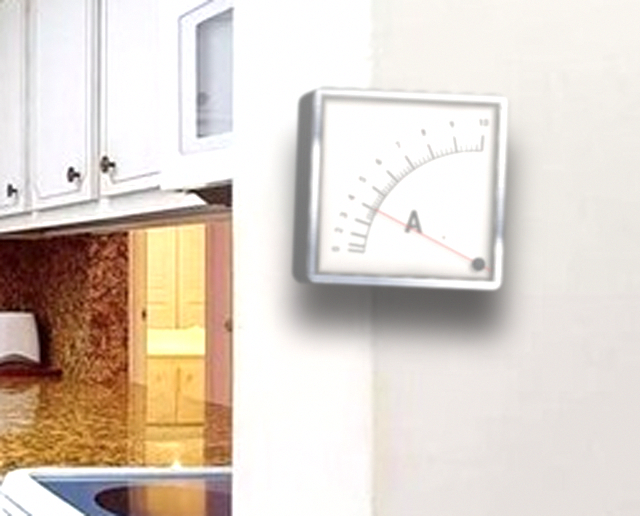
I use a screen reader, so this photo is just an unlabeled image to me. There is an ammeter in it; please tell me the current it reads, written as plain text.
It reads 4 A
